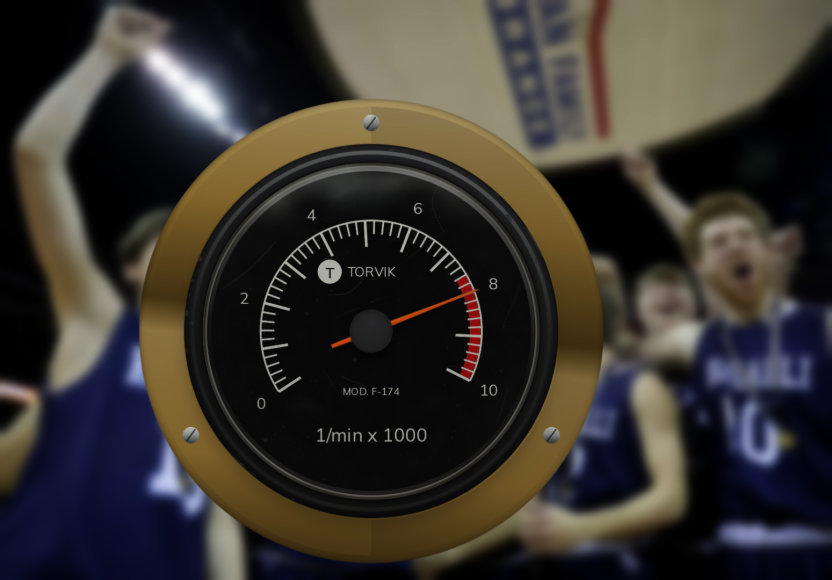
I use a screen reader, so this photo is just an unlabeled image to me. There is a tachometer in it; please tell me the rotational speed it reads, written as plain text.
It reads 8000 rpm
